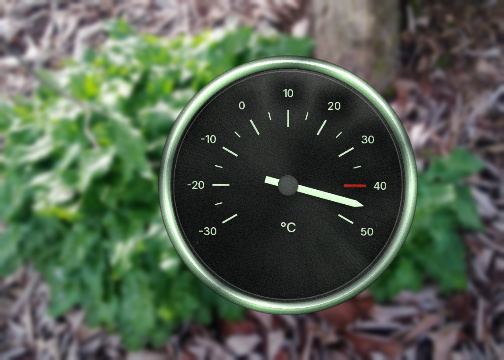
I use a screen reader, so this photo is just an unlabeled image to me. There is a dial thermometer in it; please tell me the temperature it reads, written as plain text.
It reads 45 °C
